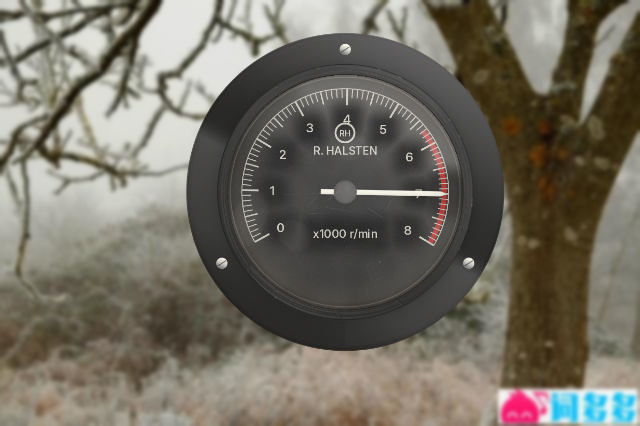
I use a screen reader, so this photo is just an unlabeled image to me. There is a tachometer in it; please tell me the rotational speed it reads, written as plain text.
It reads 7000 rpm
